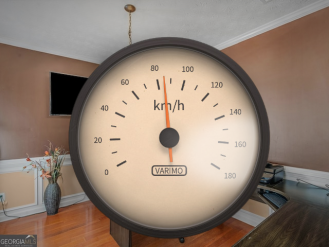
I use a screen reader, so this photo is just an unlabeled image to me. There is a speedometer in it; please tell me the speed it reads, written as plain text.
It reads 85 km/h
